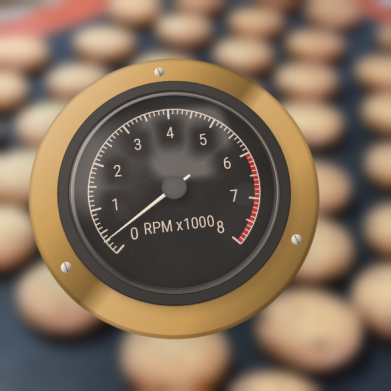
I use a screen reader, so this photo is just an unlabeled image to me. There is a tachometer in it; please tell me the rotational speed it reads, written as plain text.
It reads 300 rpm
